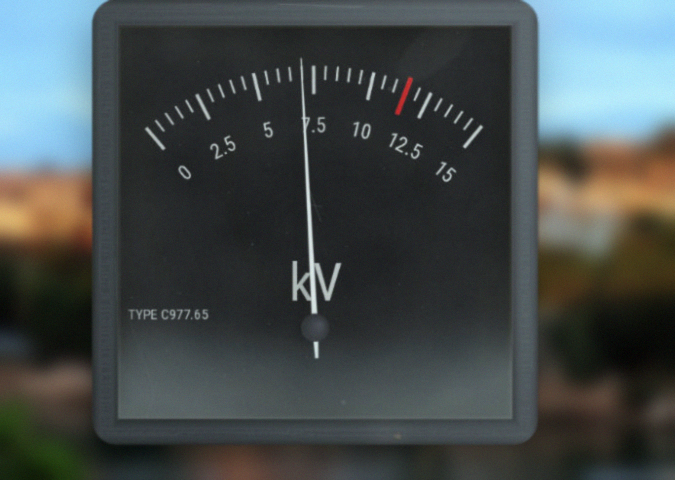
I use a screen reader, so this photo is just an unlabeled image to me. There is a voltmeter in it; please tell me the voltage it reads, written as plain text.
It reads 7 kV
